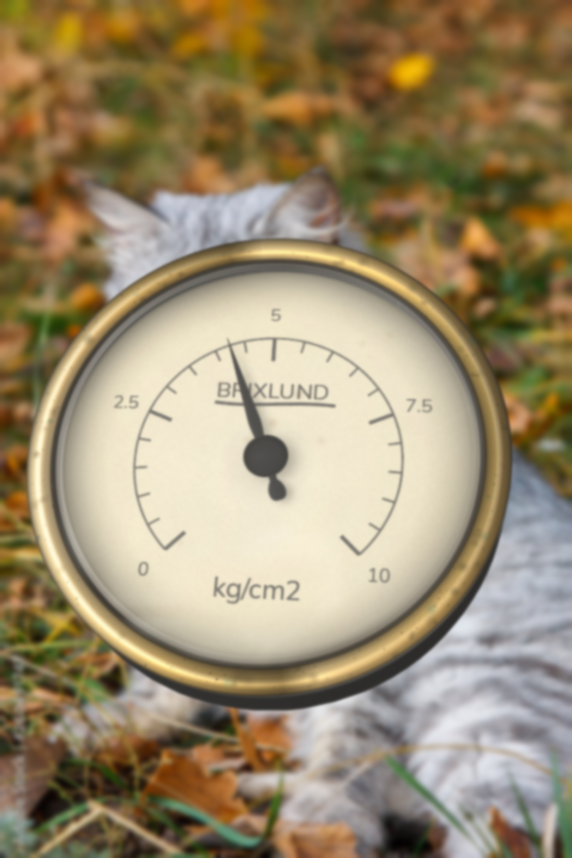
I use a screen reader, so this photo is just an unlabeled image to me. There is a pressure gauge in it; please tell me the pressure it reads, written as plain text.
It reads 4.25 kg/cm²
